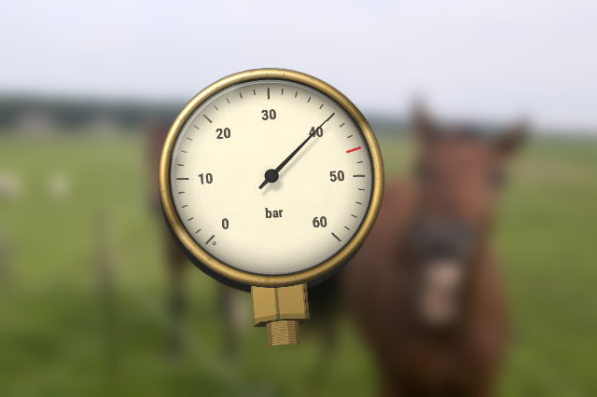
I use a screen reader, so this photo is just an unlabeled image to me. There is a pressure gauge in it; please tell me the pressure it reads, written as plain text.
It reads 40 bar
